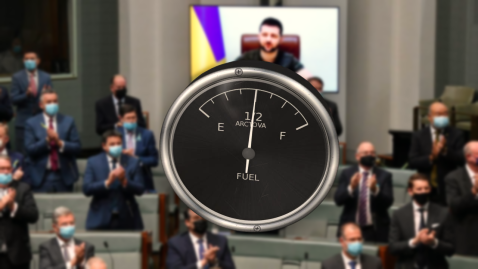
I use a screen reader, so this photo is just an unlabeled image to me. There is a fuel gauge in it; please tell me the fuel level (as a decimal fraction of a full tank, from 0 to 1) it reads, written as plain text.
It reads 0.5
